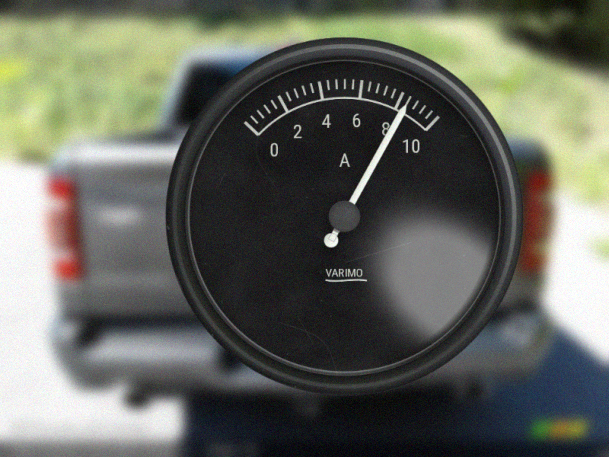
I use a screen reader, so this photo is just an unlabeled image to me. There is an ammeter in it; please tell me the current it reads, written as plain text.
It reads 8.4 A
